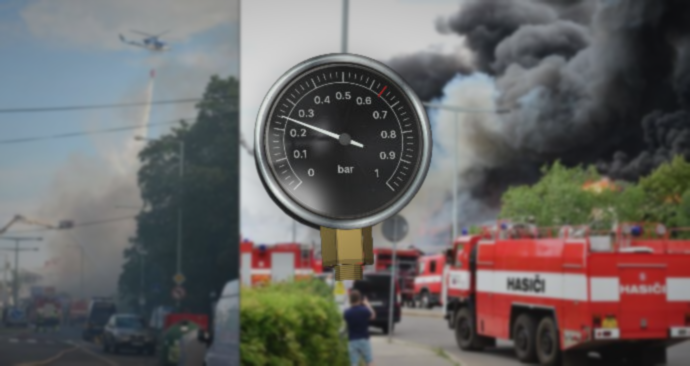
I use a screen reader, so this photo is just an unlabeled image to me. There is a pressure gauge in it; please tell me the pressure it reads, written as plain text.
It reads 0.24 bar
